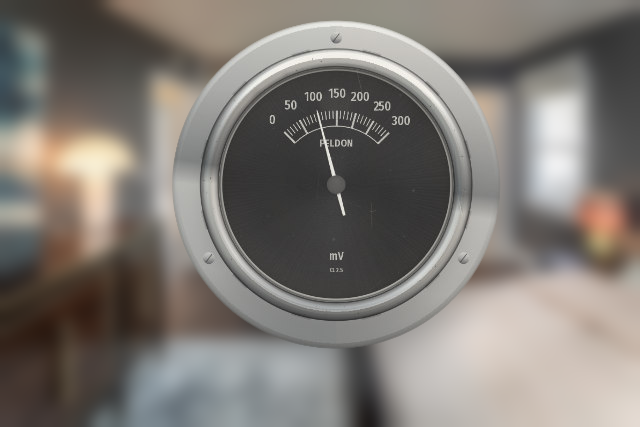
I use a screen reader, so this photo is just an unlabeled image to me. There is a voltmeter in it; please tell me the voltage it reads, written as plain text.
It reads 100 mV
